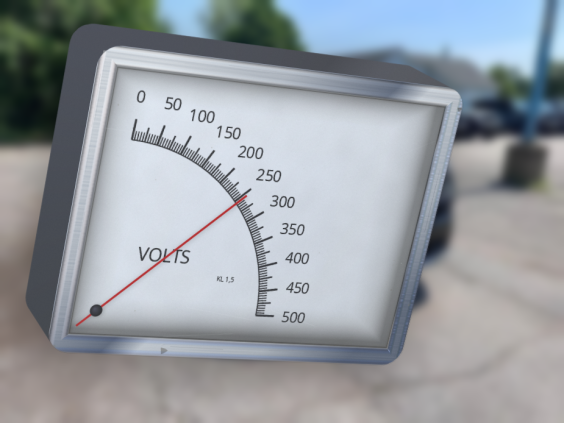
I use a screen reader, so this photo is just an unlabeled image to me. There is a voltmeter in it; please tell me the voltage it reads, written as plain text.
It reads 250 V
